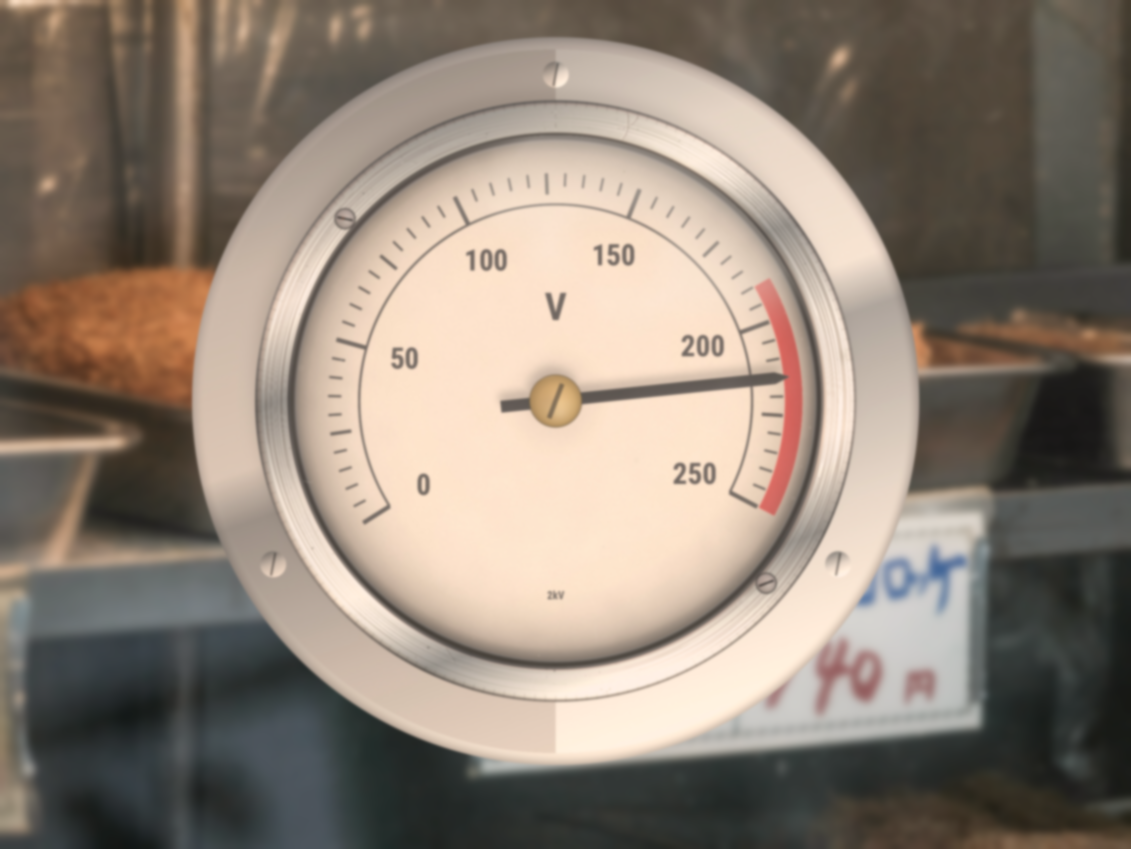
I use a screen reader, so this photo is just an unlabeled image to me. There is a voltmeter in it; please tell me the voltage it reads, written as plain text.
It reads 215 V
